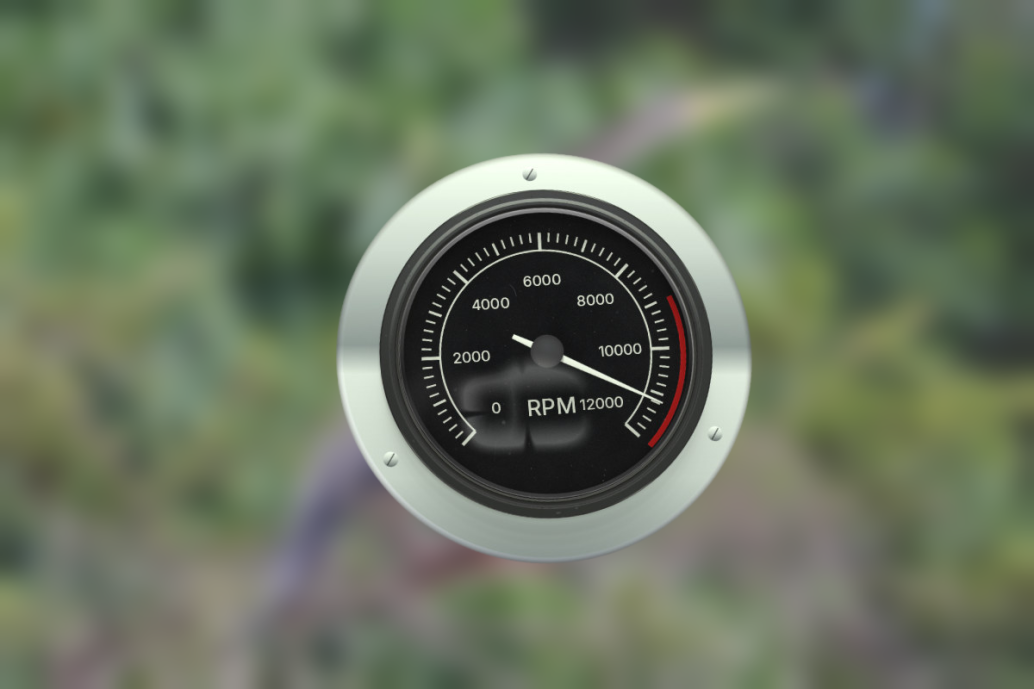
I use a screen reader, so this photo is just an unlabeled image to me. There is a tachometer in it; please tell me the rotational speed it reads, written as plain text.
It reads 11200 rpm
